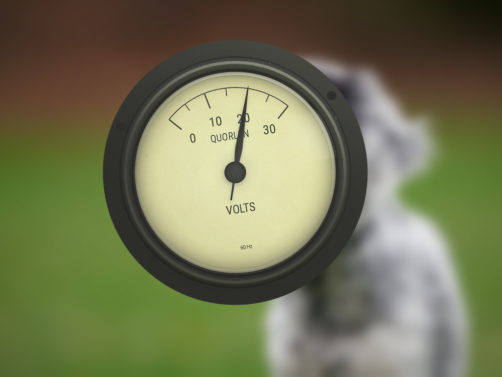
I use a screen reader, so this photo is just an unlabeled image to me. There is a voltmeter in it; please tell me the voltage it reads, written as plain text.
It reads 20 V
